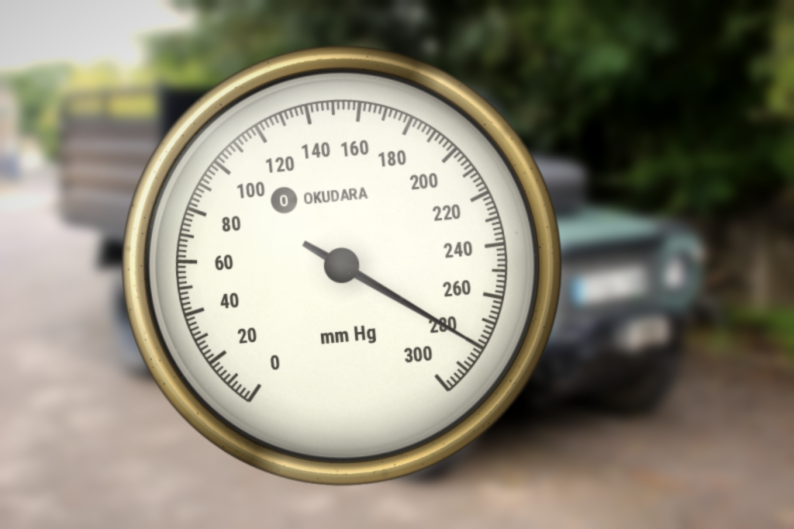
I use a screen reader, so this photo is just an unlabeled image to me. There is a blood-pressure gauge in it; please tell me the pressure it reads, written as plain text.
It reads 280 mmHg
